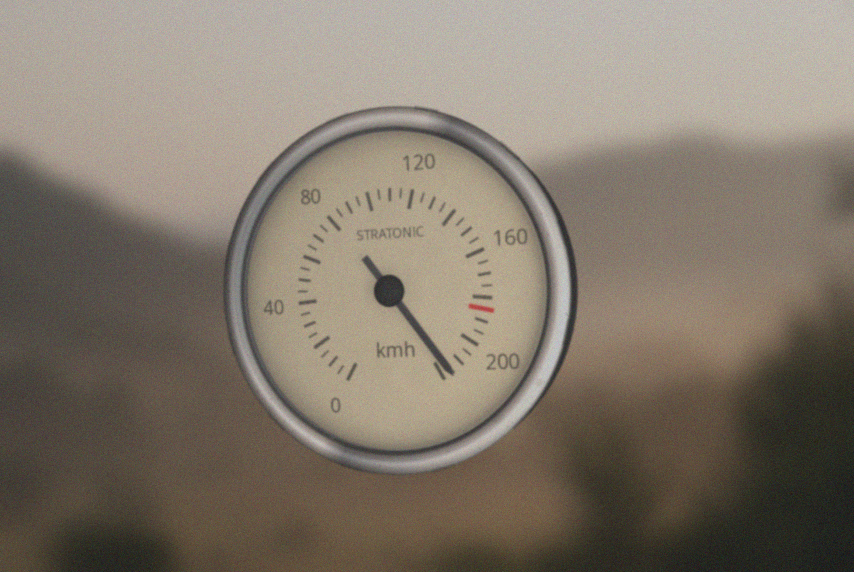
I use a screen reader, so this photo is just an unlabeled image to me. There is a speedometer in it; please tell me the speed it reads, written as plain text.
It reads 215 km/h
